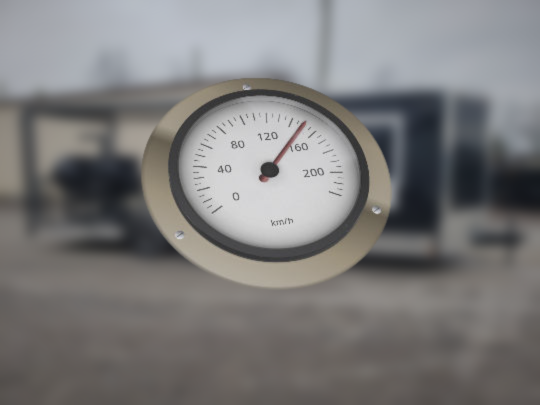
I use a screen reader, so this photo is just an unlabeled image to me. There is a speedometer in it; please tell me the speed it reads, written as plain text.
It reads 150 km/h
